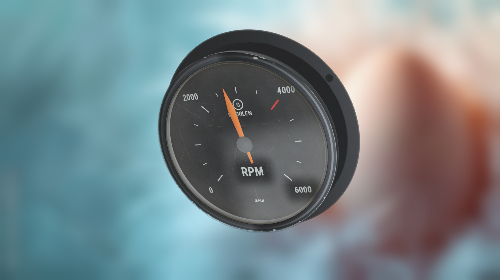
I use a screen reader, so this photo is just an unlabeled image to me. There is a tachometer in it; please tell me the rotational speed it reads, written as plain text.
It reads 2750 rpm
